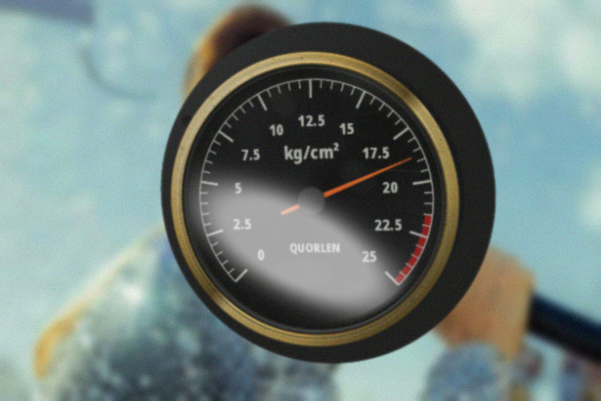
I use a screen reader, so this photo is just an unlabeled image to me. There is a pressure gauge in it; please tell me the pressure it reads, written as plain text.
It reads 18.75 kg/cm²
